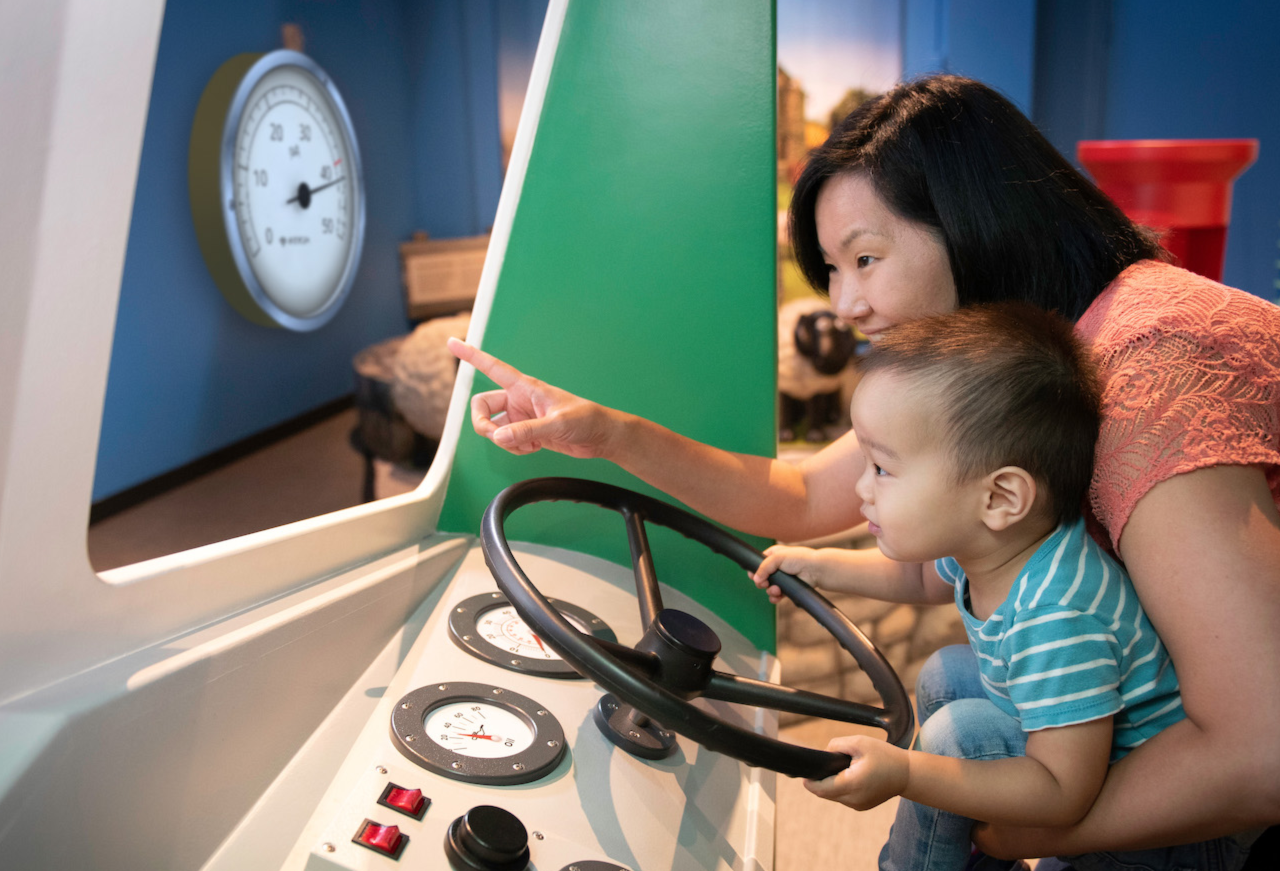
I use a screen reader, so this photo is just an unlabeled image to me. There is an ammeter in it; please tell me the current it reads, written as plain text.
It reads 42 µA
